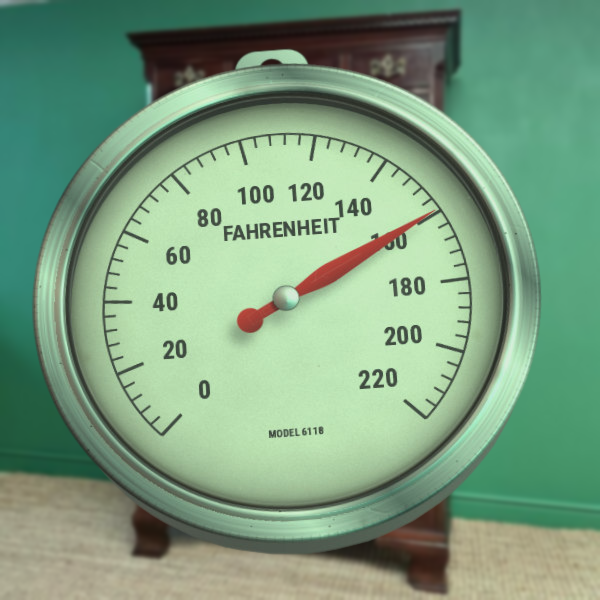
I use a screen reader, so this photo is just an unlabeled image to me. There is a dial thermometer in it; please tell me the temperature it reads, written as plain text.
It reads 160 °F
